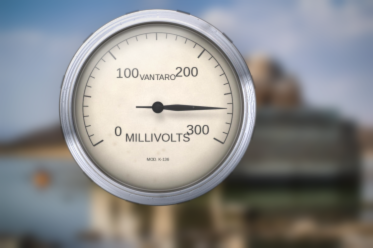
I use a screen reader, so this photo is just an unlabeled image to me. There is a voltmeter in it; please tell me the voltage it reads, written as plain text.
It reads 265 mV
